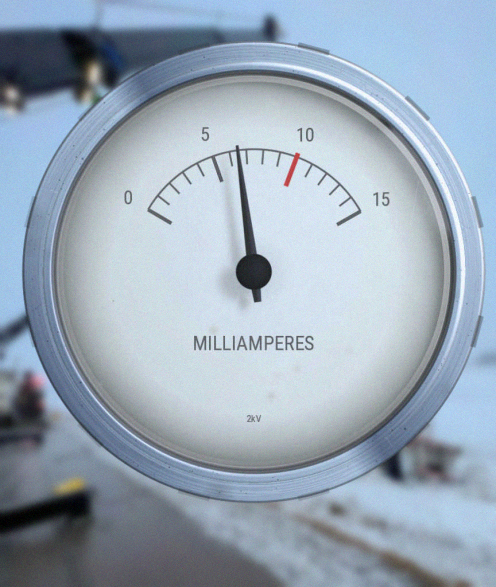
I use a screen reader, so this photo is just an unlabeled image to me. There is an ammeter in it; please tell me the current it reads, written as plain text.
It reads 6.5 mA
